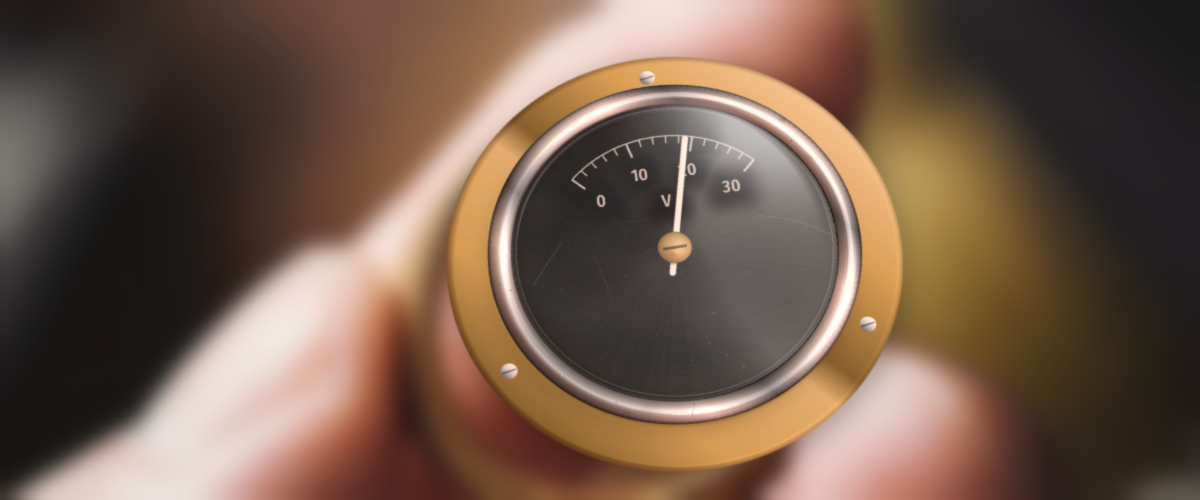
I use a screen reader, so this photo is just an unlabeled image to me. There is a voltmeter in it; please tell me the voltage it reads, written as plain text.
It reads 19 V
